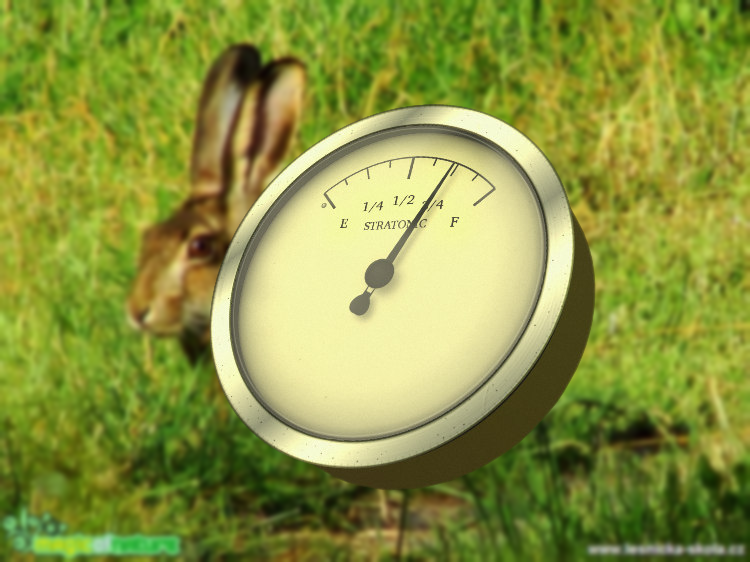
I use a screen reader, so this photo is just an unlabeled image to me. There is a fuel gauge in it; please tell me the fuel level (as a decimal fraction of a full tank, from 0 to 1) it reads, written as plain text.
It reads 0.75
